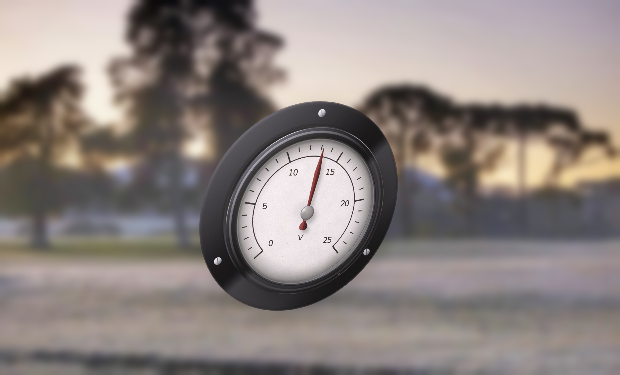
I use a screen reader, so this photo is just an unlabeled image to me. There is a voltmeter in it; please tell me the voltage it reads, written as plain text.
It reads 13 V
